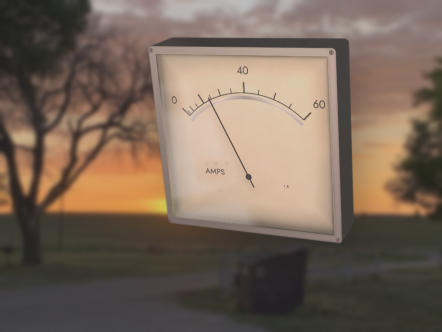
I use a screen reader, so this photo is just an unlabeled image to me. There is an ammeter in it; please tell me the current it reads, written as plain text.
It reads 25 A
